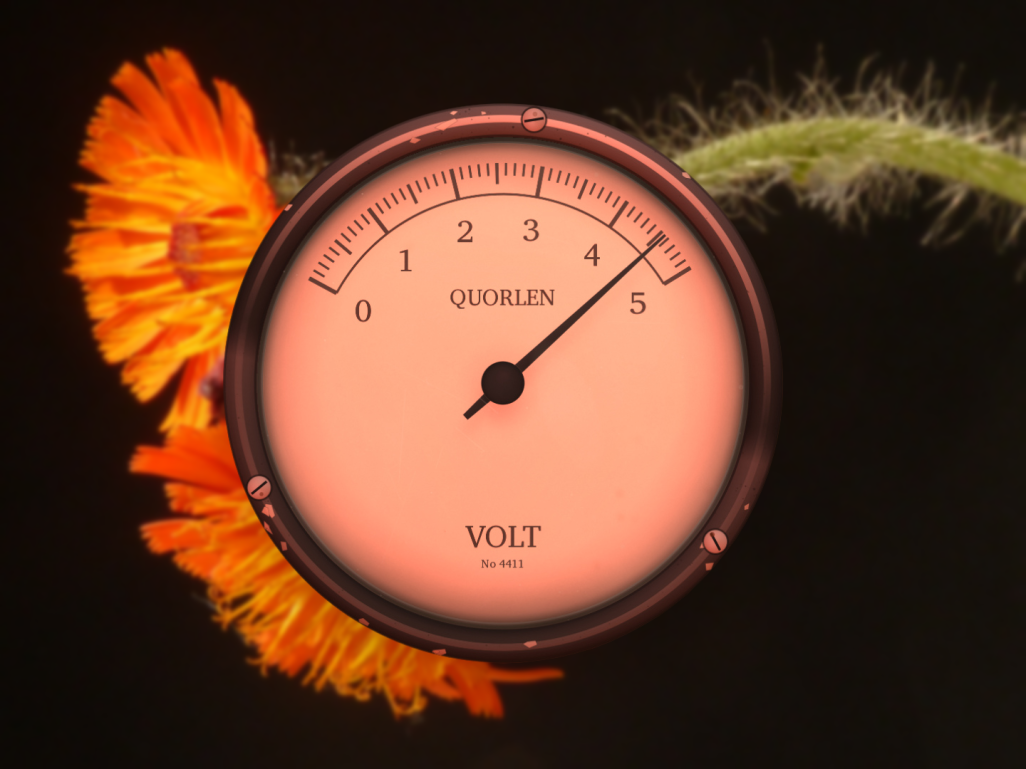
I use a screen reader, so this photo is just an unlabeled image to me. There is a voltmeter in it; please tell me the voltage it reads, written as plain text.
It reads 4.55 V
